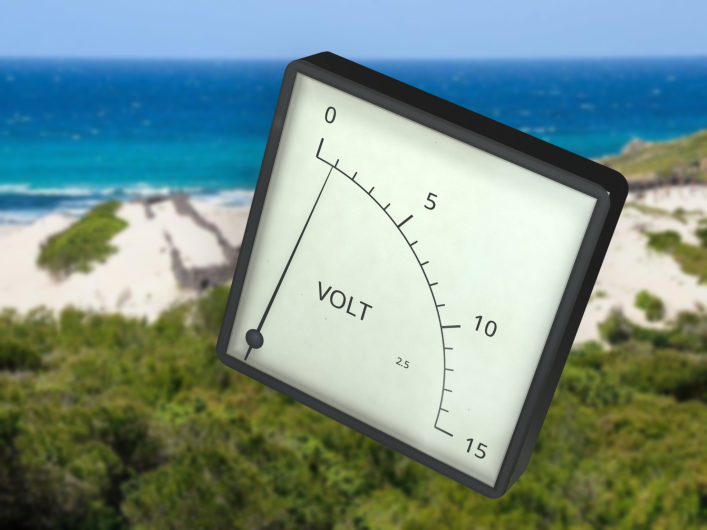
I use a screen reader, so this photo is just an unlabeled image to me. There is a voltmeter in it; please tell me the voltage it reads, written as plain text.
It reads 1 V
